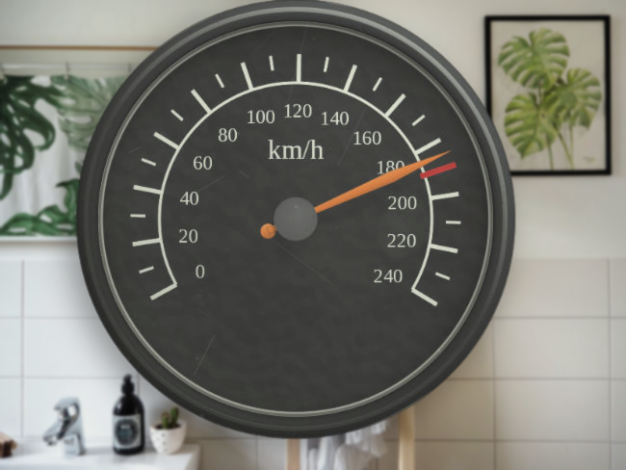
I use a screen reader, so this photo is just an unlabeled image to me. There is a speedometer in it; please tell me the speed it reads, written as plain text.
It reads 185 km/h
